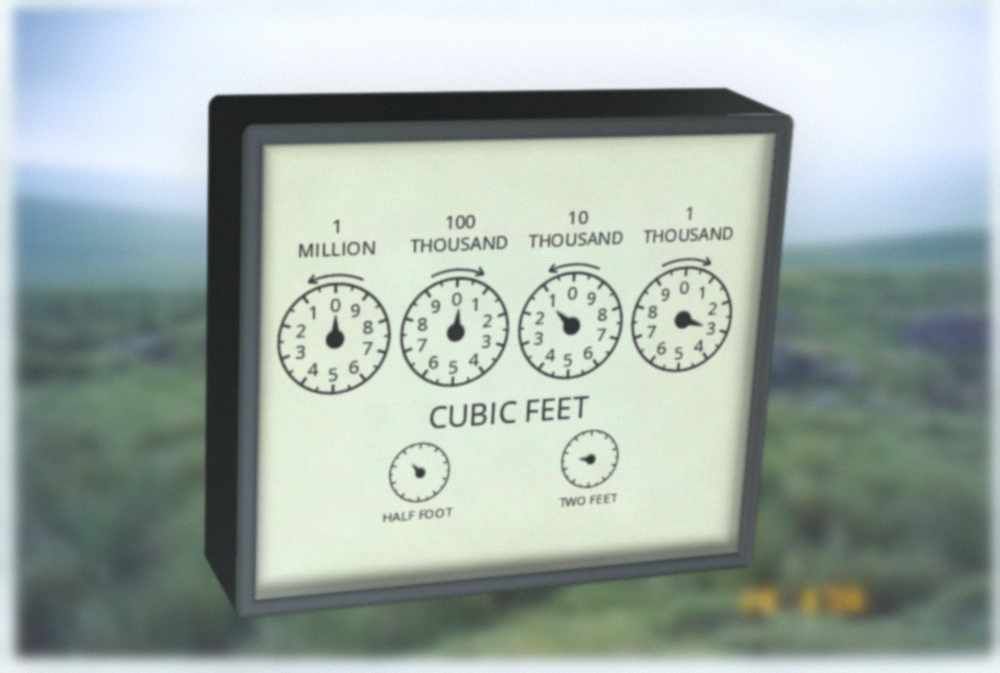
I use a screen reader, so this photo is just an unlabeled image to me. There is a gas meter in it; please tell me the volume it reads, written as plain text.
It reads 1300 ft³
